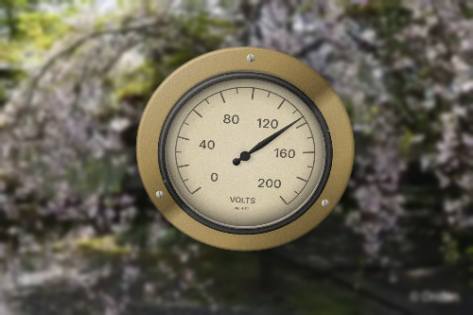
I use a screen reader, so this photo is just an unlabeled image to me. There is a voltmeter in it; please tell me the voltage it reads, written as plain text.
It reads 135 V
